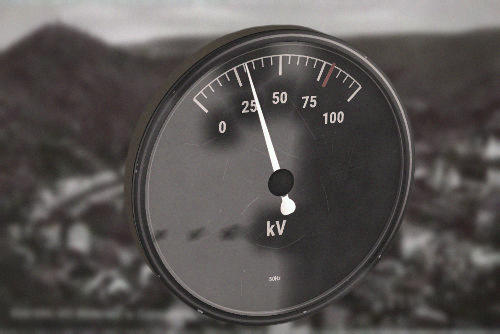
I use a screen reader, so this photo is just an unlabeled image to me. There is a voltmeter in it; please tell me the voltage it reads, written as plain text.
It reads 30 kV
